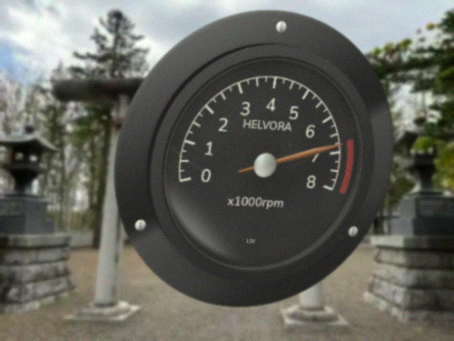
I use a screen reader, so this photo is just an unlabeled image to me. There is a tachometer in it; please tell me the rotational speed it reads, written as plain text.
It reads 6750 rpm
